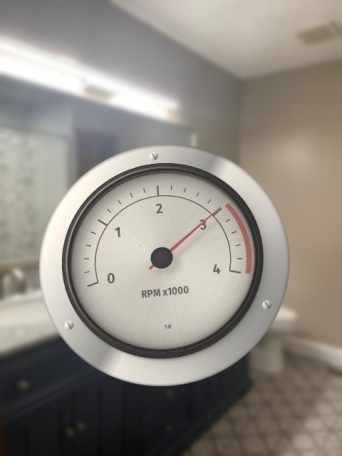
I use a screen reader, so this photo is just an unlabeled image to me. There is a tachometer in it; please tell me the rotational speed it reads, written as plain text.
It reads 3000 rpm
